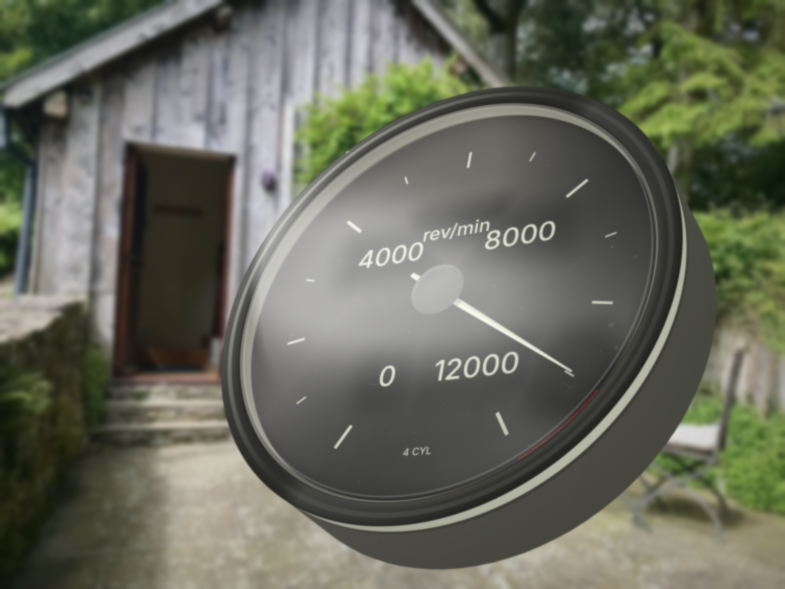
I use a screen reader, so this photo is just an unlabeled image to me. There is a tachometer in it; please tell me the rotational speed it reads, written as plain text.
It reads 11000 rpm
